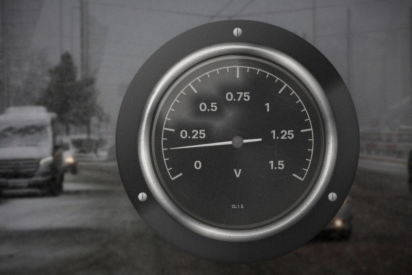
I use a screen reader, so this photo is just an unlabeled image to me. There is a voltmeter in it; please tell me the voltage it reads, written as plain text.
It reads 0.15 V
